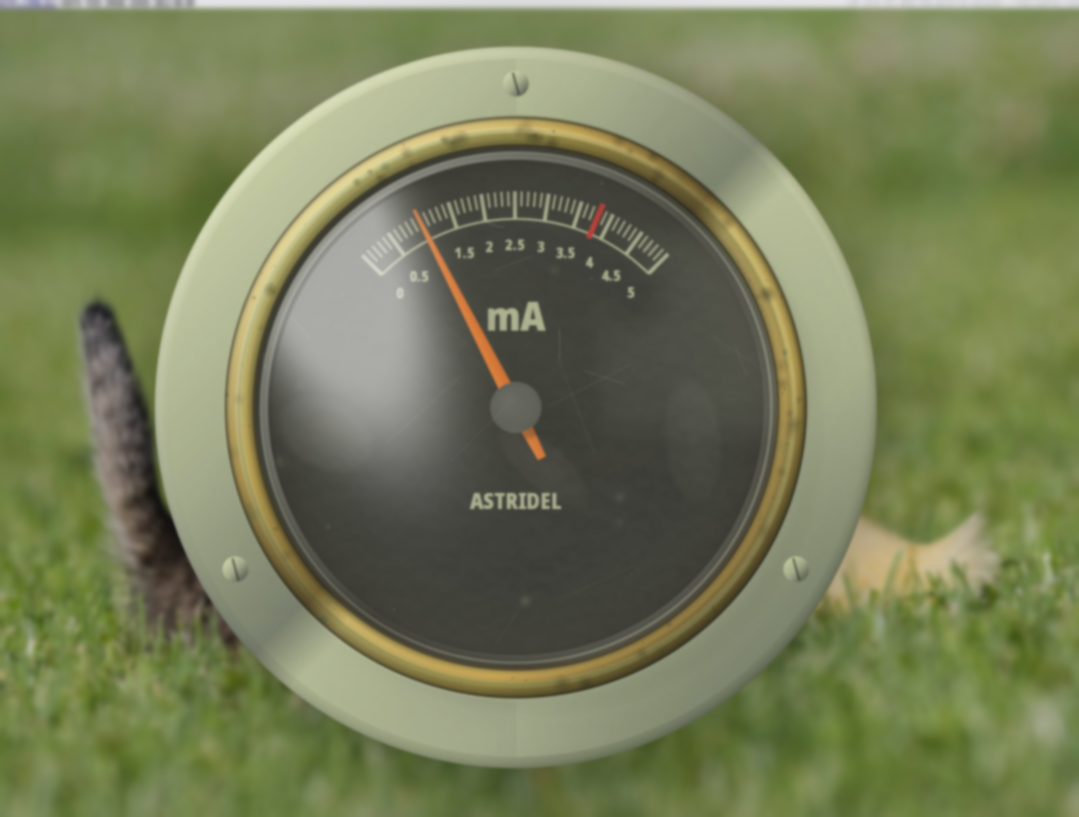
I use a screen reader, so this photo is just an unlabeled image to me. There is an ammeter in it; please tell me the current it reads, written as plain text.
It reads 1 mA
